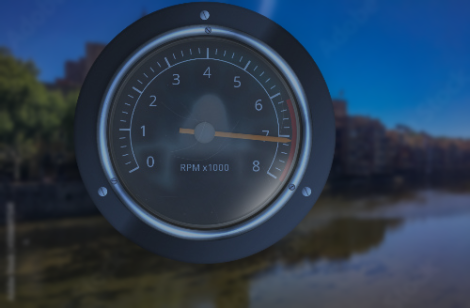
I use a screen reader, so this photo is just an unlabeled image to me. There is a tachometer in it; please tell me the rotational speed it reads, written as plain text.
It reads 7100 rpm
